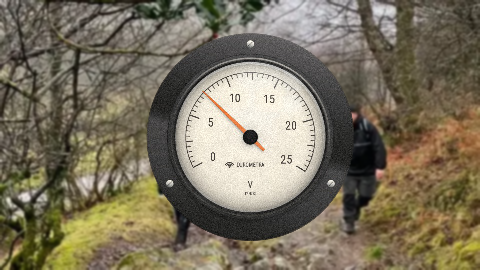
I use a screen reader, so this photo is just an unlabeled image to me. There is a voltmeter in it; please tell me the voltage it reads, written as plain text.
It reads 7.5 V
